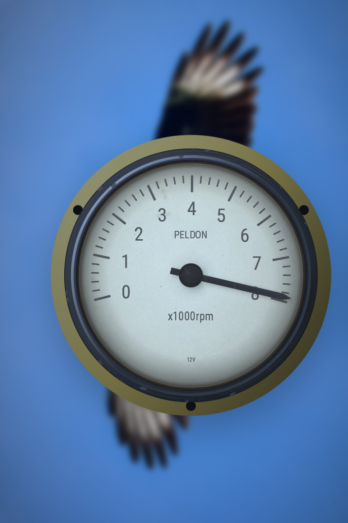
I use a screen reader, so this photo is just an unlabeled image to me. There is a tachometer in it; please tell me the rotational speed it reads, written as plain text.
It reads 7900 rpm
